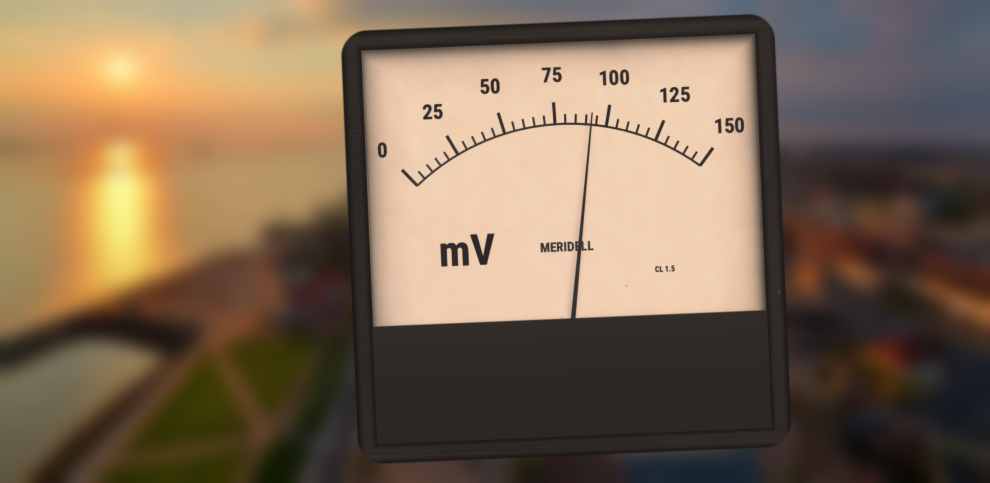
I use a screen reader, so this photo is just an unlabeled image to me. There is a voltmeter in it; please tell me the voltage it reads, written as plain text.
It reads 92.5 mV
